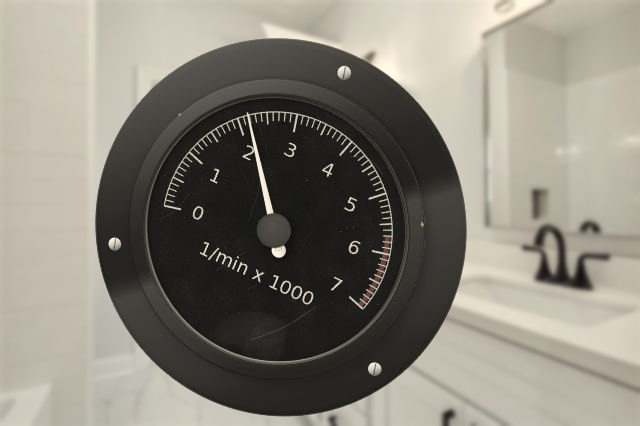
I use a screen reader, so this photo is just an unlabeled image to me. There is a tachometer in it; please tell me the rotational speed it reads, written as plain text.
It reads 2200 rpm
